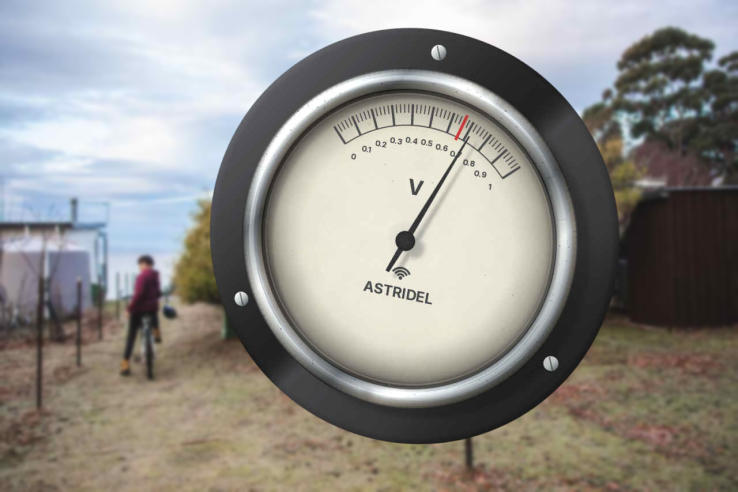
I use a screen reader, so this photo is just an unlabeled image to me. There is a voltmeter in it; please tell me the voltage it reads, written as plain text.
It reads 0.72 V
